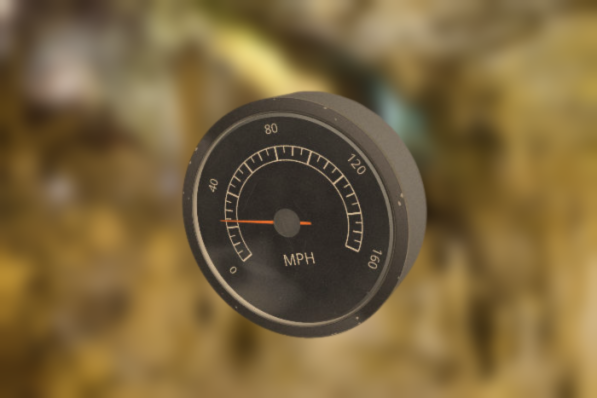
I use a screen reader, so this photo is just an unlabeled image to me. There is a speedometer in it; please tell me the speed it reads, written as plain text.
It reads 25 mph
